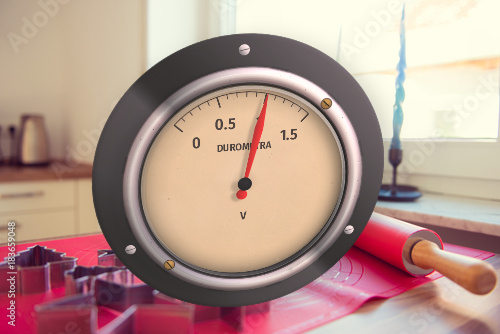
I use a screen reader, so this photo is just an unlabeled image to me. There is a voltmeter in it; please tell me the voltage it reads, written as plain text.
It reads 1 V
